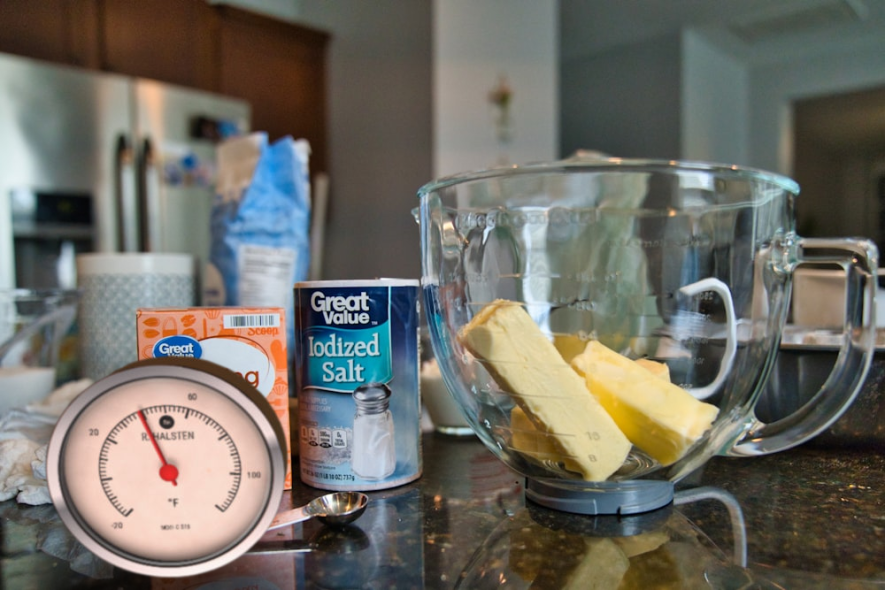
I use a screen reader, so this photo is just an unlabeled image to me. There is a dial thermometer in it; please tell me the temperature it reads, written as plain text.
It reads 40 °F
